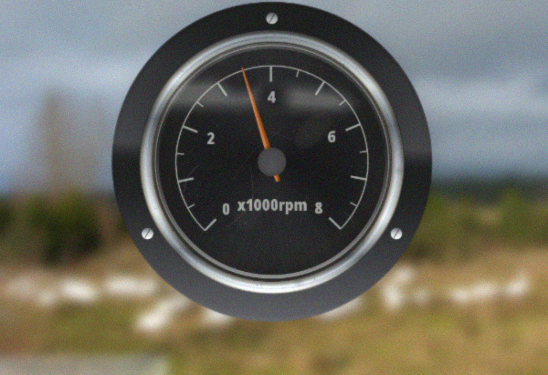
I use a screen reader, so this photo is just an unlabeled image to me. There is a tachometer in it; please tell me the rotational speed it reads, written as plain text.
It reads 3500 rpm
